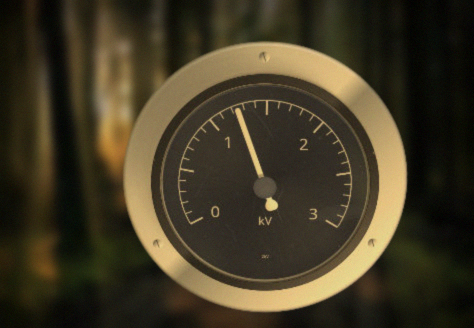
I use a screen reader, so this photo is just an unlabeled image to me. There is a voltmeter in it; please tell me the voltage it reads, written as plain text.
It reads 1.25 kV
